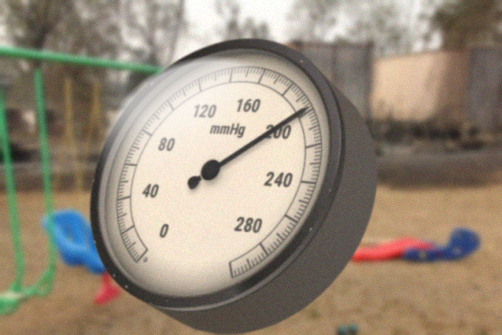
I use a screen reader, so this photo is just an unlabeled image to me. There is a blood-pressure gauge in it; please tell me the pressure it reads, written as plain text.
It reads 200 mmHg
